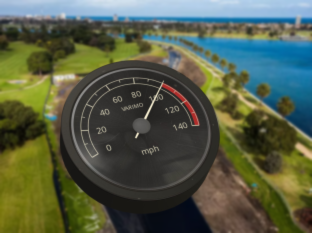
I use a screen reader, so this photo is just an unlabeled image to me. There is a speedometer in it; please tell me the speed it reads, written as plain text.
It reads 100 mph
